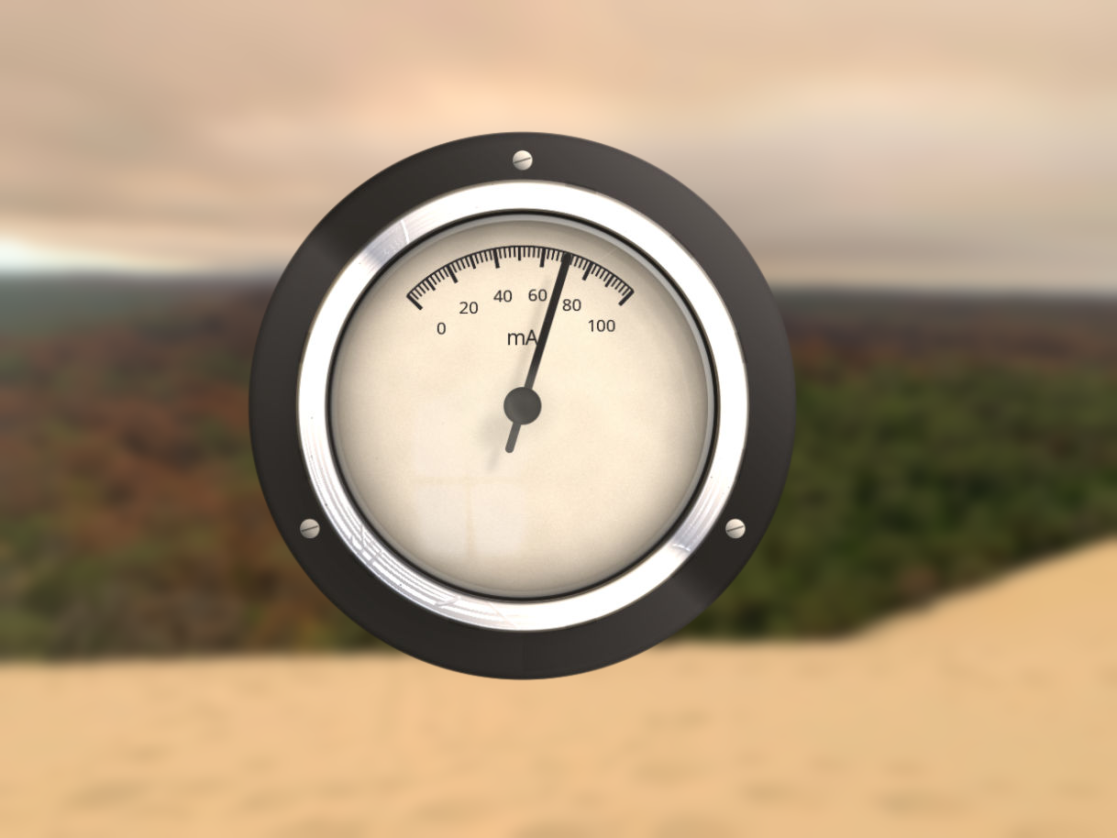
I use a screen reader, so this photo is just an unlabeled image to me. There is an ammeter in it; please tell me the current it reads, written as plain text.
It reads 70 mA
